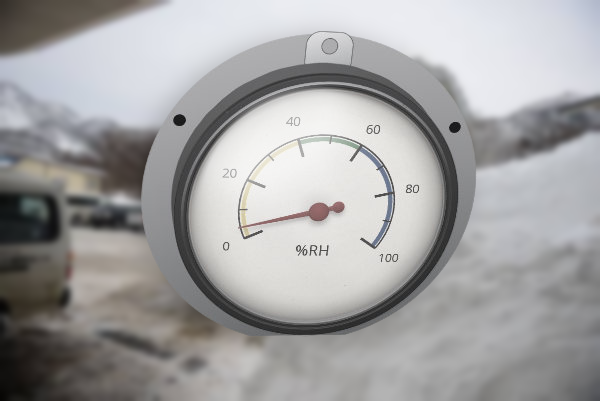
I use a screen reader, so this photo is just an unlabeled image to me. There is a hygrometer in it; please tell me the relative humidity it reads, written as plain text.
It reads 5 %
